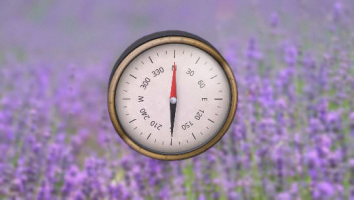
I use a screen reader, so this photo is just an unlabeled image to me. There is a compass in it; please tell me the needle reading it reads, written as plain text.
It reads 0 °
